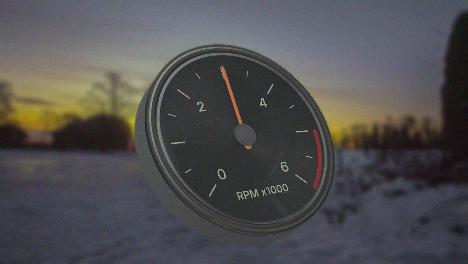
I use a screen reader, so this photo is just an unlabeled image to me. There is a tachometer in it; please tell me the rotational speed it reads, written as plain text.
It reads 3000 rpm
